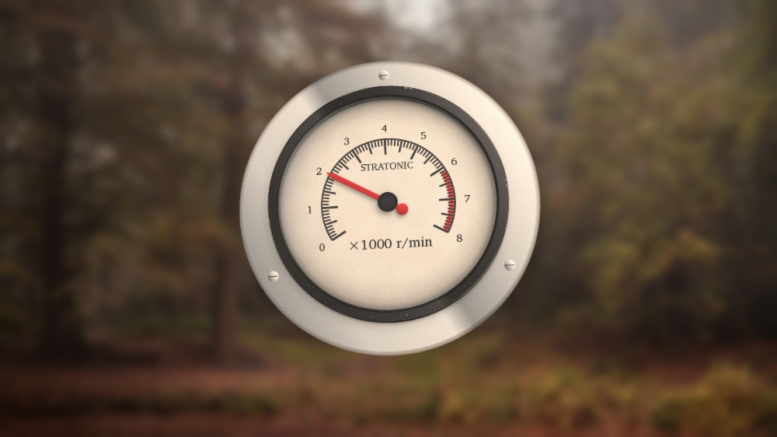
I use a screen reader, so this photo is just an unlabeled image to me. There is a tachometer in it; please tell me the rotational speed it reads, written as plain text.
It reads 2000 rpm
